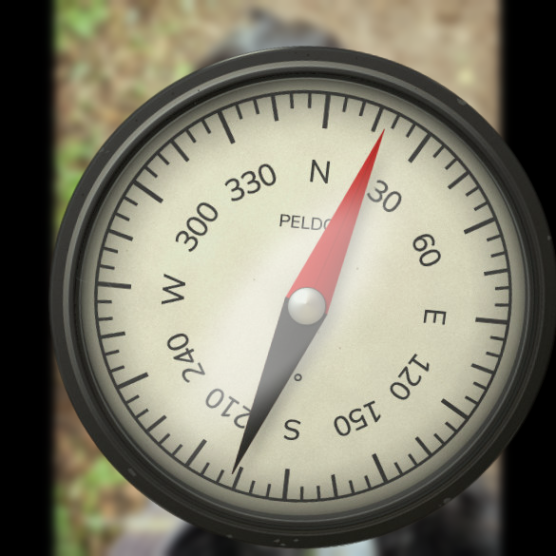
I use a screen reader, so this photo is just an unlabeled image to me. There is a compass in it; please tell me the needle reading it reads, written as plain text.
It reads 17.5 °
